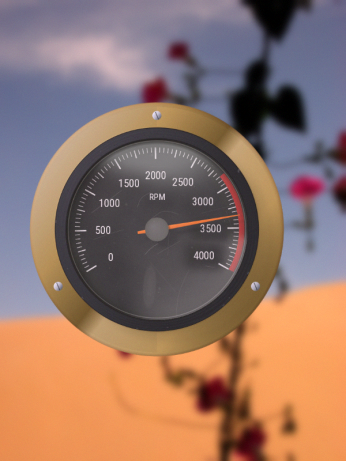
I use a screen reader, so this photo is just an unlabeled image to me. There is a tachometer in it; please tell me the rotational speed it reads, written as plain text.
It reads 3350 rpm
